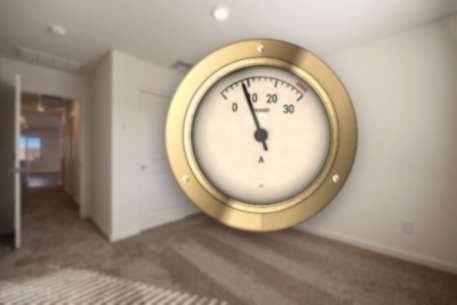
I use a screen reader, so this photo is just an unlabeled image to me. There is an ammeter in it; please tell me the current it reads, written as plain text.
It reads 8 A
